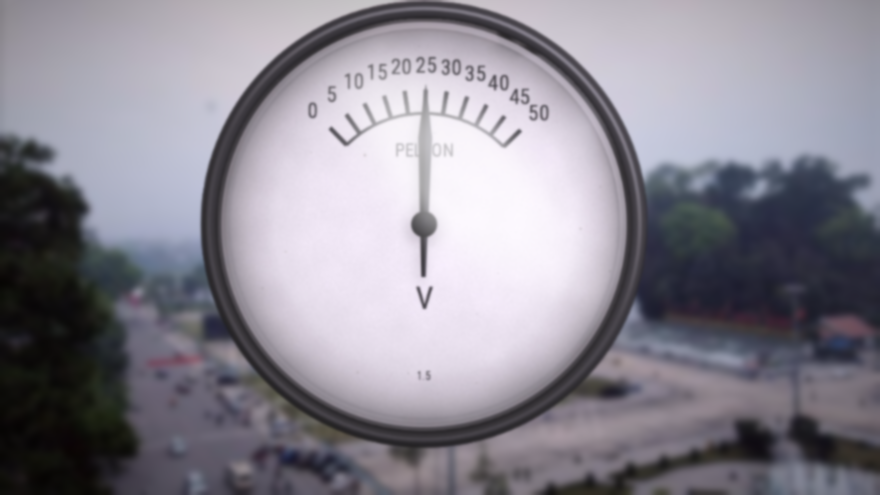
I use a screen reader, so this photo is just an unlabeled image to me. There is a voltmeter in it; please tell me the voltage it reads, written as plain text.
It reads 25 V
